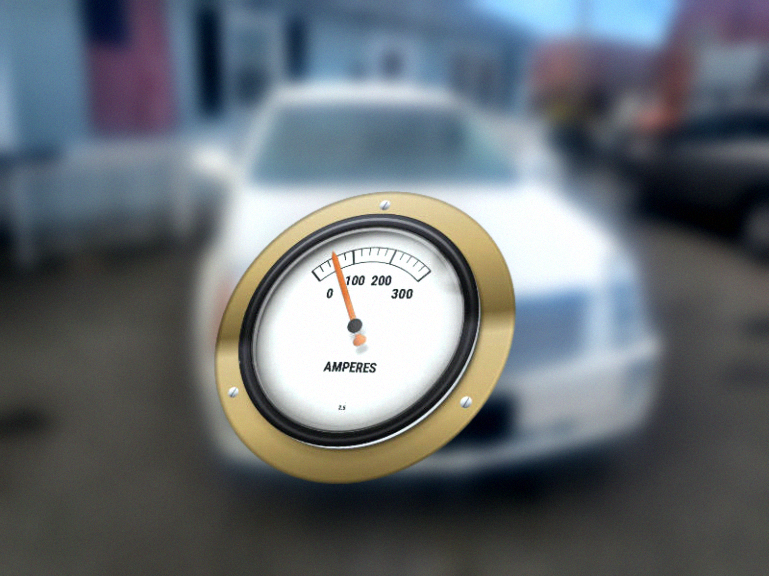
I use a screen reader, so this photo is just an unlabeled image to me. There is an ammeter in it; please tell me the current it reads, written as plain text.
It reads 60 A
